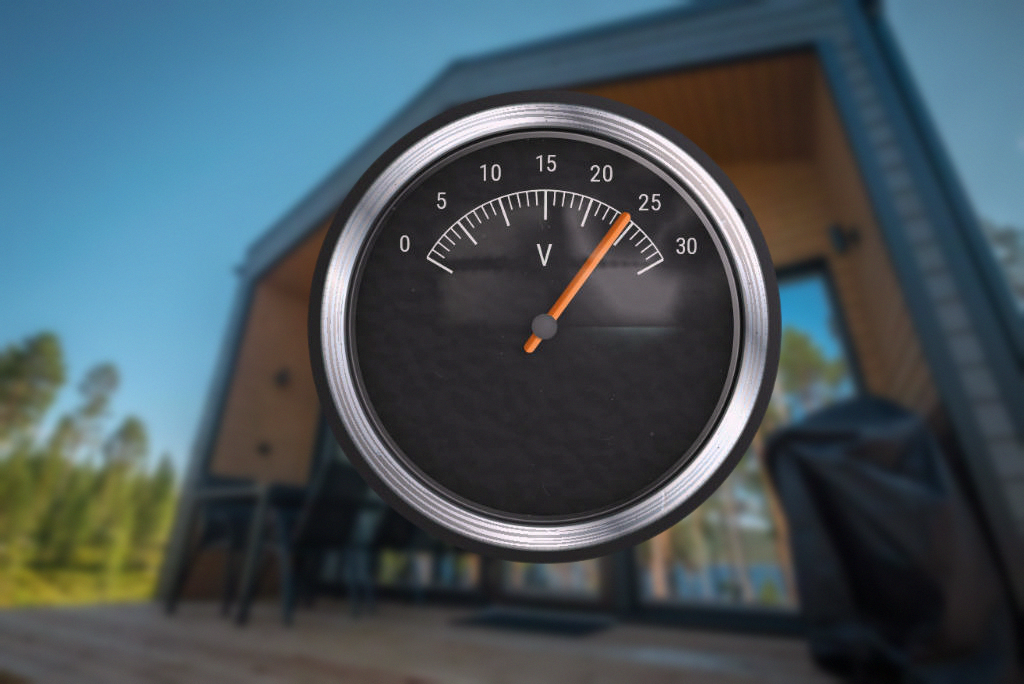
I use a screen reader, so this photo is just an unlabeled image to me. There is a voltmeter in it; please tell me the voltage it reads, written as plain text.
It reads 24 V
